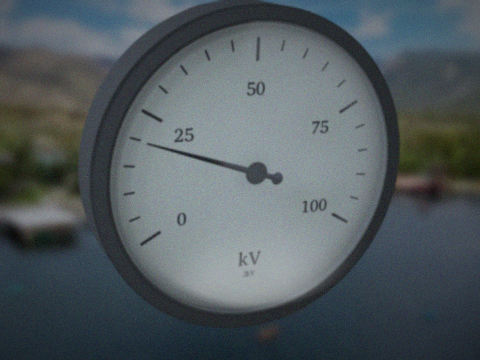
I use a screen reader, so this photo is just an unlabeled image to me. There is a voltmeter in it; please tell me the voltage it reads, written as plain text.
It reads 20 kV
